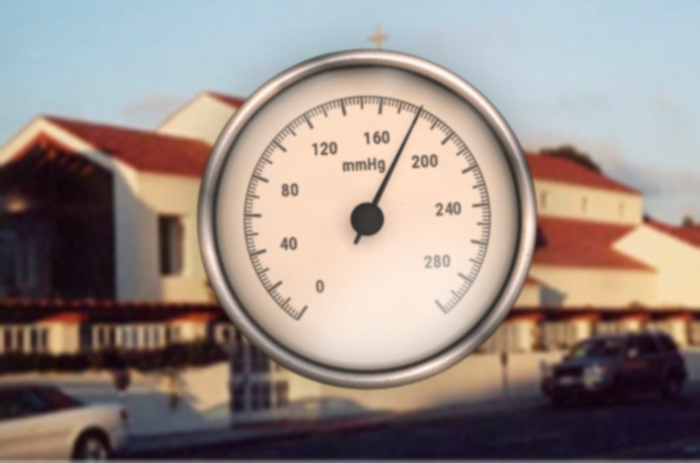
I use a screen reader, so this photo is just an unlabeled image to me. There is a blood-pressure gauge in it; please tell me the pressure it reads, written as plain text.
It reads 180 mmHg
